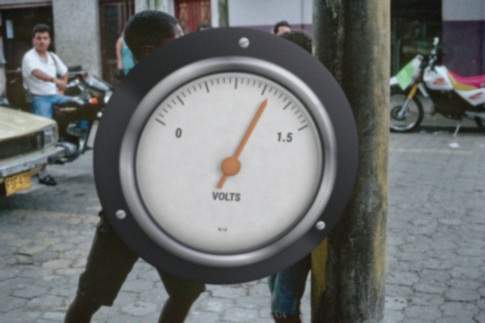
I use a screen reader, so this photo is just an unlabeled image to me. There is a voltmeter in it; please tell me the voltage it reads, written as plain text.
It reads 1.05 V
